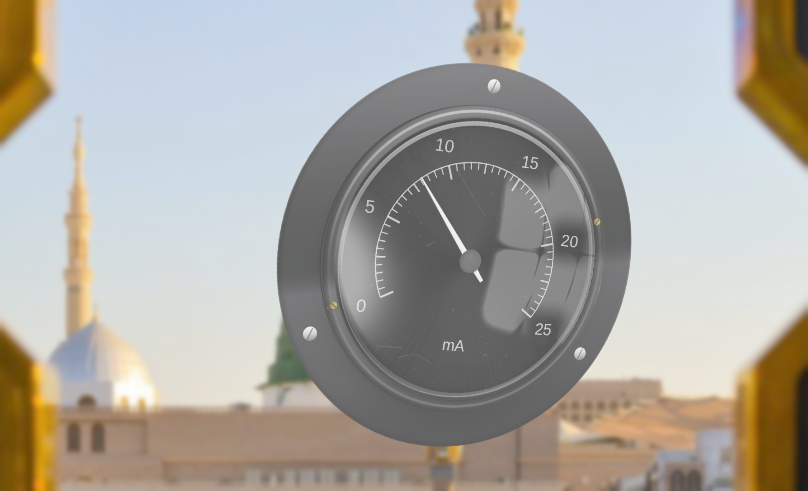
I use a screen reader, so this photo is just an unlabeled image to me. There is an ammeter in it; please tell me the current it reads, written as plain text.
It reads 8 mA
